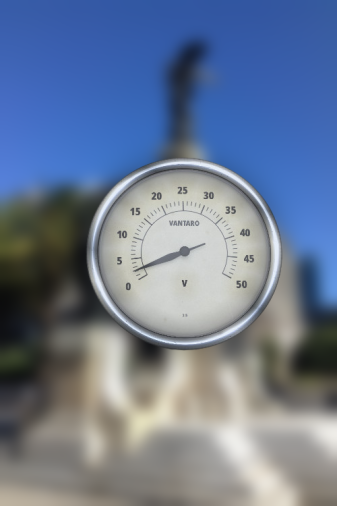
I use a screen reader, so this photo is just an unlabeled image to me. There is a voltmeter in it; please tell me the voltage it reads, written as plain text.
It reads 2 V
